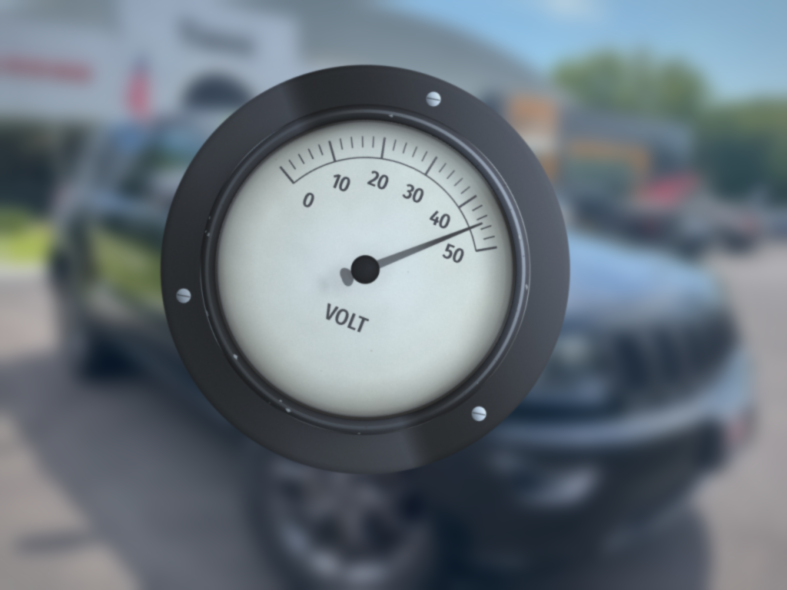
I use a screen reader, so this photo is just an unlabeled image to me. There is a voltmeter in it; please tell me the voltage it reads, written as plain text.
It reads 45 V
